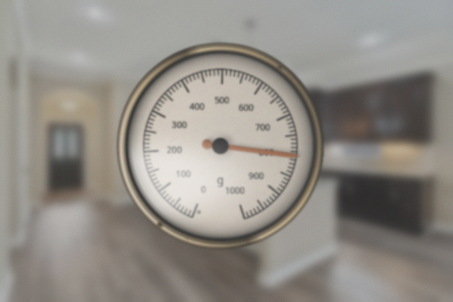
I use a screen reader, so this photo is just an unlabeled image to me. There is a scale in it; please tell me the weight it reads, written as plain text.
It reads 800 g
